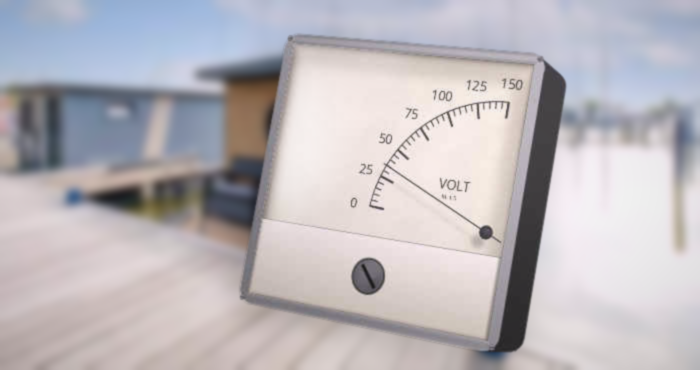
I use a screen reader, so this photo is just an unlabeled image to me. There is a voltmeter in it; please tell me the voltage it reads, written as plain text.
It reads 35 V
